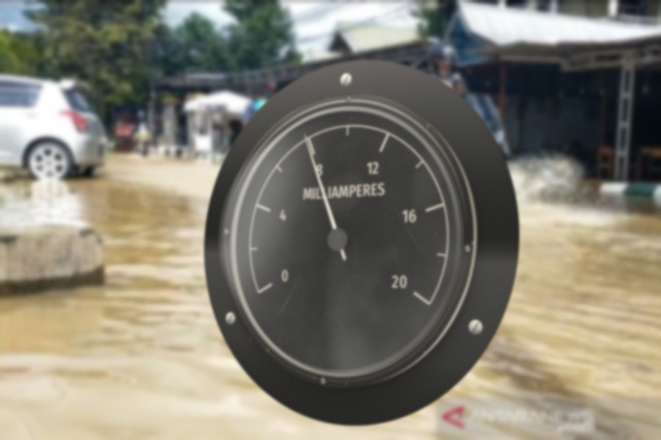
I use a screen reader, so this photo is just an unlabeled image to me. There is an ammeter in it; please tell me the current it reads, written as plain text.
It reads 8 mA
